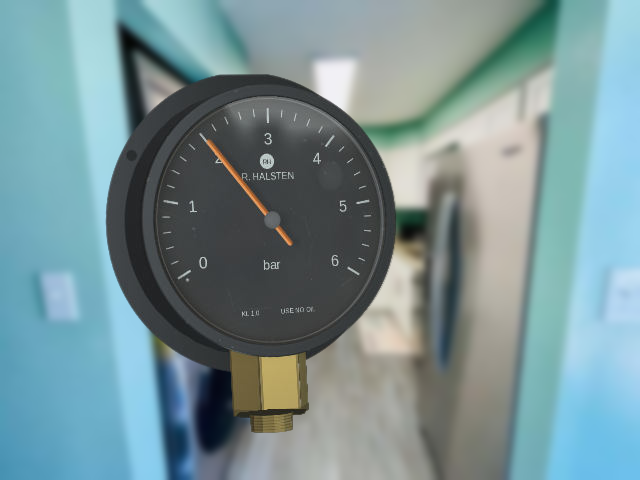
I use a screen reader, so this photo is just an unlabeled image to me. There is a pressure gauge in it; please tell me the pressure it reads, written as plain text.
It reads 2 bar
